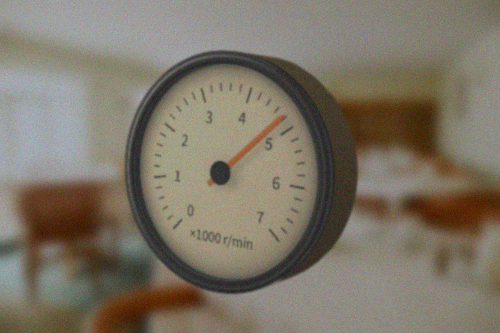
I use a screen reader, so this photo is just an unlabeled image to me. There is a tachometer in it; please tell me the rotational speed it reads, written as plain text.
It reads 4800 rpm
